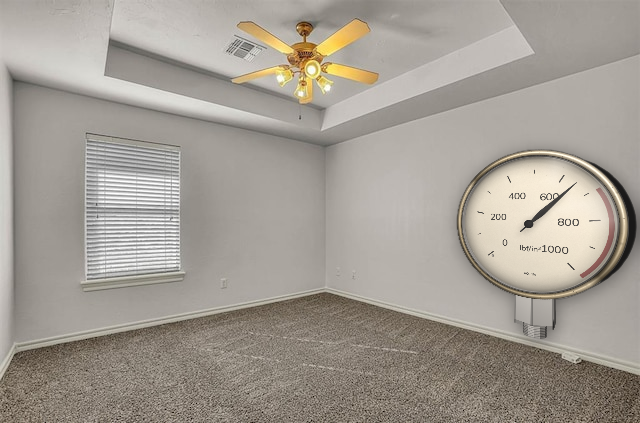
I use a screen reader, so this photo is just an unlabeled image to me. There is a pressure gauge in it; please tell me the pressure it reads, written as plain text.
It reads 650 psi
